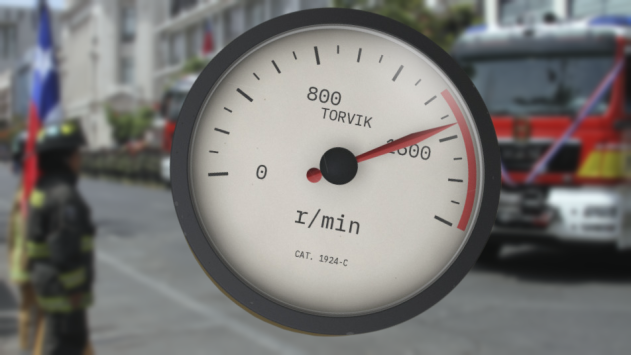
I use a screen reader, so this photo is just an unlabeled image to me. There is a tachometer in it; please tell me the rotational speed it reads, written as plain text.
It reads 1550 rpm
